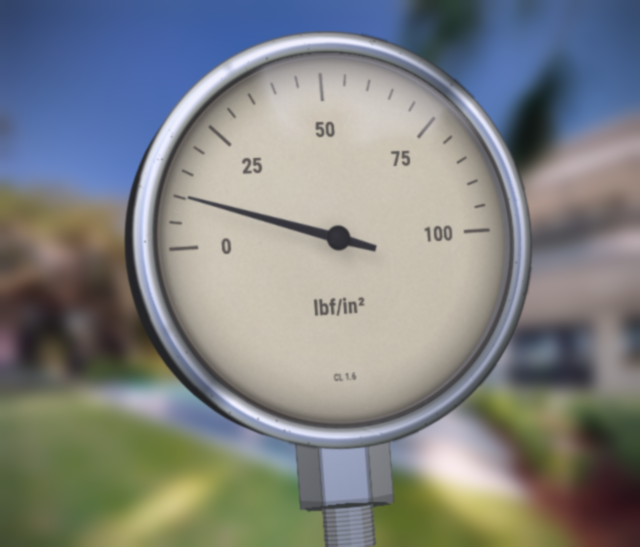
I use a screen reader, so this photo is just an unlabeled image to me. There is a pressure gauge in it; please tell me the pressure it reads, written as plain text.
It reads 10 psi
